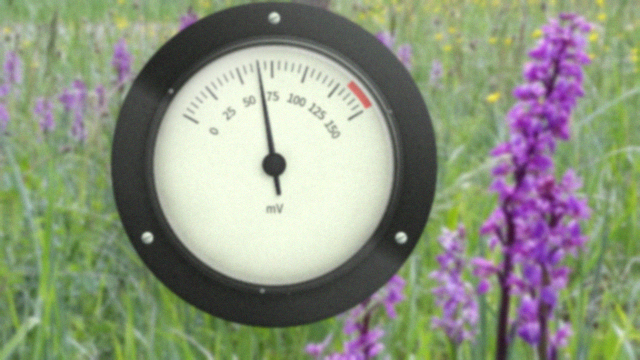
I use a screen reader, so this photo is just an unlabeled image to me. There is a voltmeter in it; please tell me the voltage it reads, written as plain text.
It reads 65 mV
